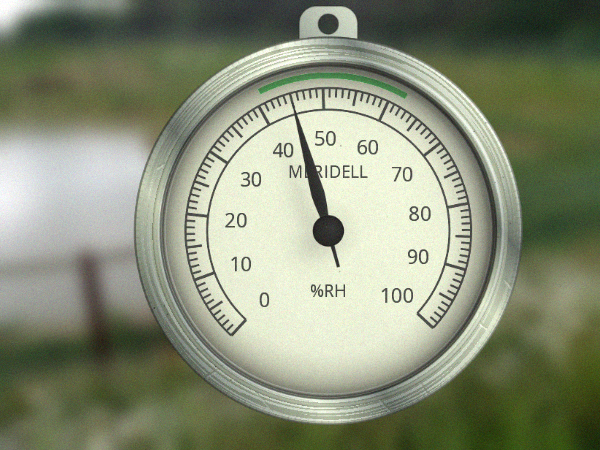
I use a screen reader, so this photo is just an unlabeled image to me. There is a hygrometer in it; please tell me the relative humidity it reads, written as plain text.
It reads 45 %
